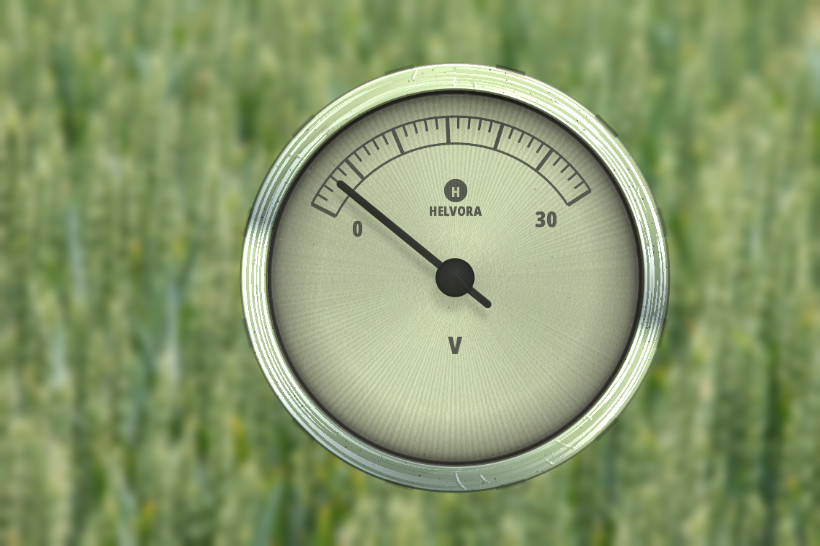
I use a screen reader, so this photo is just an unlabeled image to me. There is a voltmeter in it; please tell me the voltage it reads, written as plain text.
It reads 3 V
